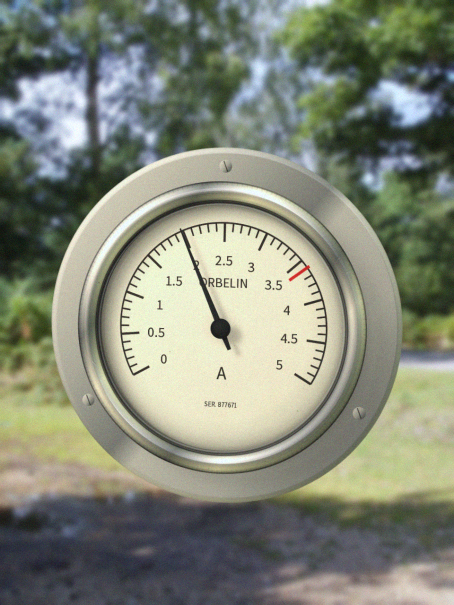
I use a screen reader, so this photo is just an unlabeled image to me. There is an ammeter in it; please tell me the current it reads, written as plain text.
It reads 2 A
